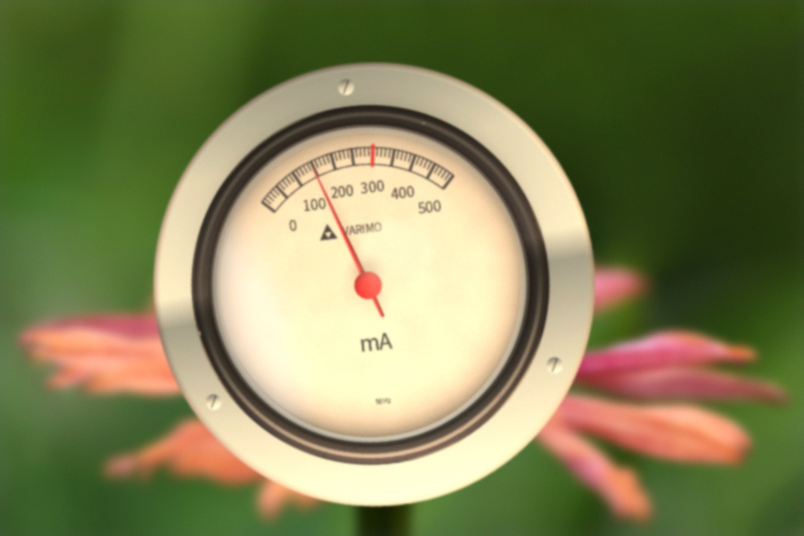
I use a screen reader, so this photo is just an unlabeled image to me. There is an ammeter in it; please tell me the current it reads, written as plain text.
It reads 150 mA
